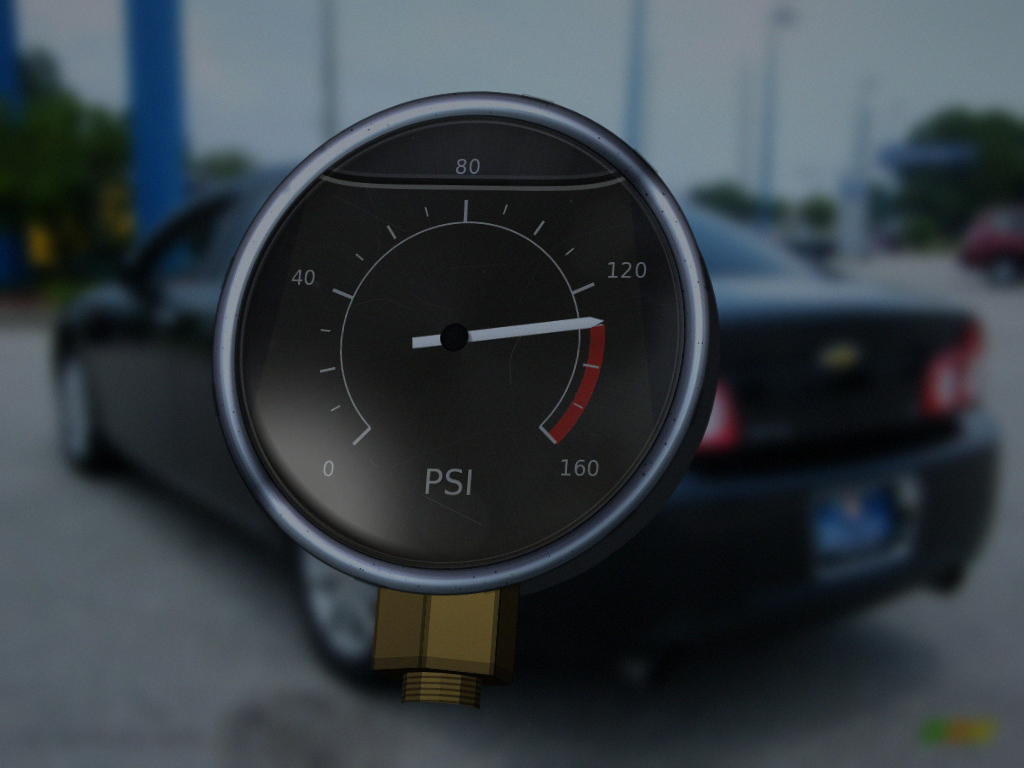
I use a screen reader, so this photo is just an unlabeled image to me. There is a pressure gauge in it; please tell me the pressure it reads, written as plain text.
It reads 130 psi
